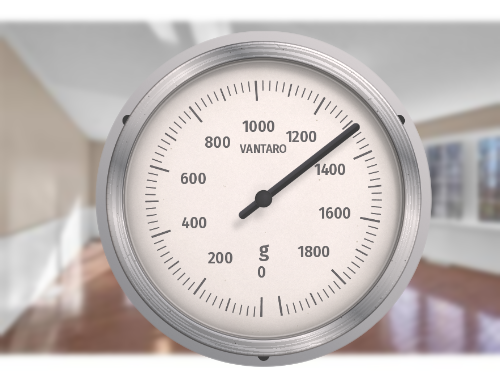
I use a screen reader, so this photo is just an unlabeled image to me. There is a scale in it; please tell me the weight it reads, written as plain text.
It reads 1320 g
